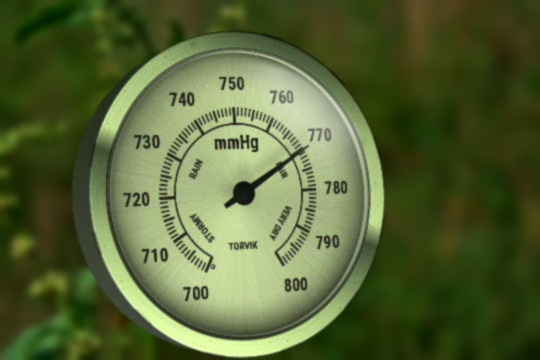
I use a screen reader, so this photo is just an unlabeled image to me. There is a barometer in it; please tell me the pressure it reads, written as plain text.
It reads 770 mmHg
